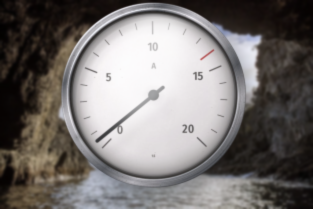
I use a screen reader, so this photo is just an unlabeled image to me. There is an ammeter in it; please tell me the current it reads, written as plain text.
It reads 0.5 A
